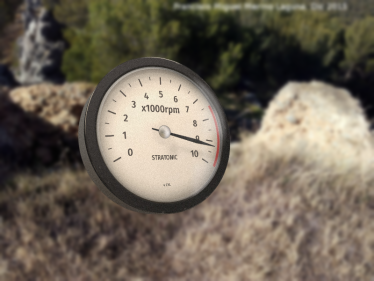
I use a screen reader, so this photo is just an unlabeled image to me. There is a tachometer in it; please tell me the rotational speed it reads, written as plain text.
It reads 9250 rpm
